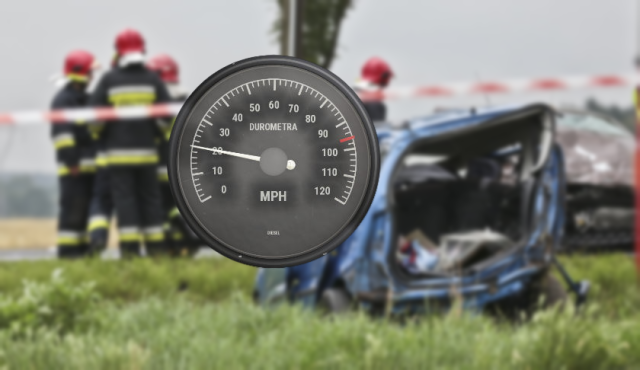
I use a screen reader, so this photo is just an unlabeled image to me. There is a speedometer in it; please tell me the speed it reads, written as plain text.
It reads 20 mph
